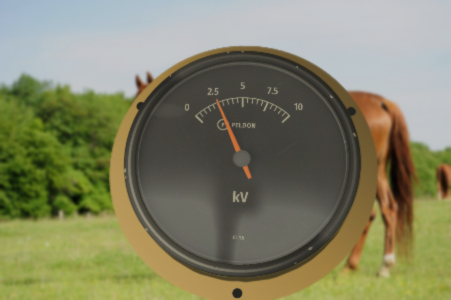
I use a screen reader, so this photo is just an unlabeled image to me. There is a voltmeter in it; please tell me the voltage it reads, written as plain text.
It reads 2.5 kV
